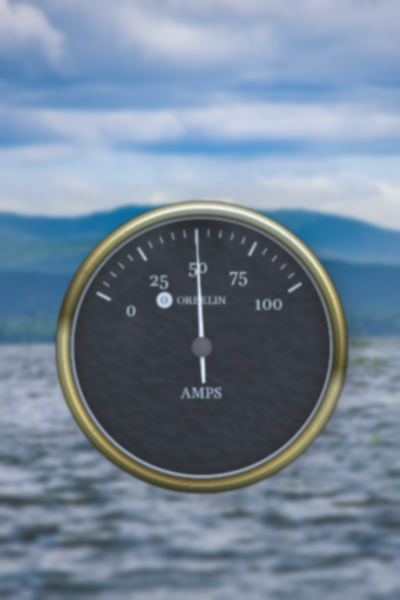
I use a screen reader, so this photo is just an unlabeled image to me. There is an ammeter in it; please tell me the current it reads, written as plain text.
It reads 50 A
